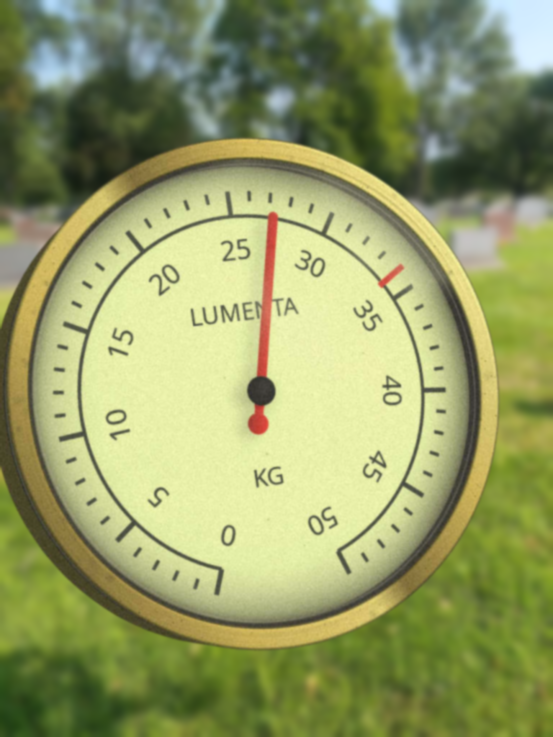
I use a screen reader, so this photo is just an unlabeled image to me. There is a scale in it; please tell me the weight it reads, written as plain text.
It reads 27 kg
